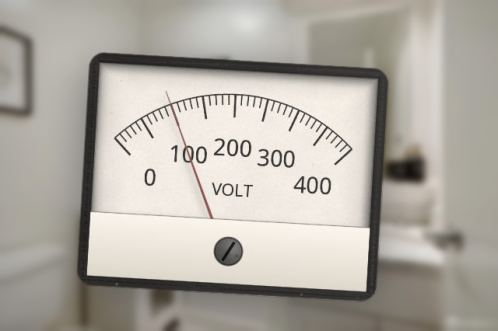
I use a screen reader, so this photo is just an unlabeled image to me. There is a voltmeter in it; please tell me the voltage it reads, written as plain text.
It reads 100 V
